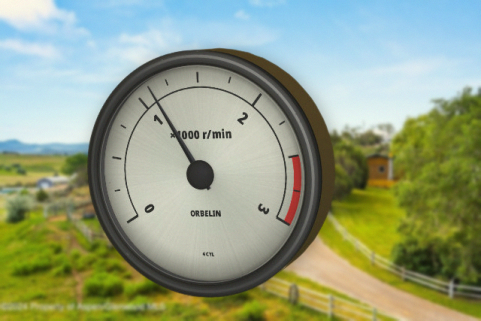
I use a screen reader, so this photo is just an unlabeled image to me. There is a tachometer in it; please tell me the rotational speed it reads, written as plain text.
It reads 1125 rpm
